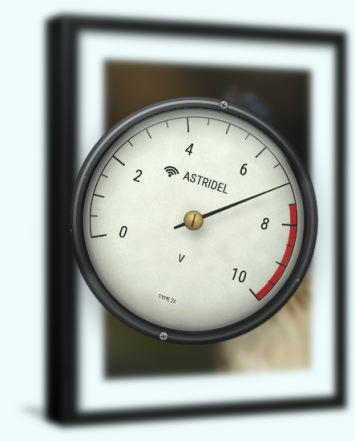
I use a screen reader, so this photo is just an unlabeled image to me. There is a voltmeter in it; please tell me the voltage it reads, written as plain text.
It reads 7 V
